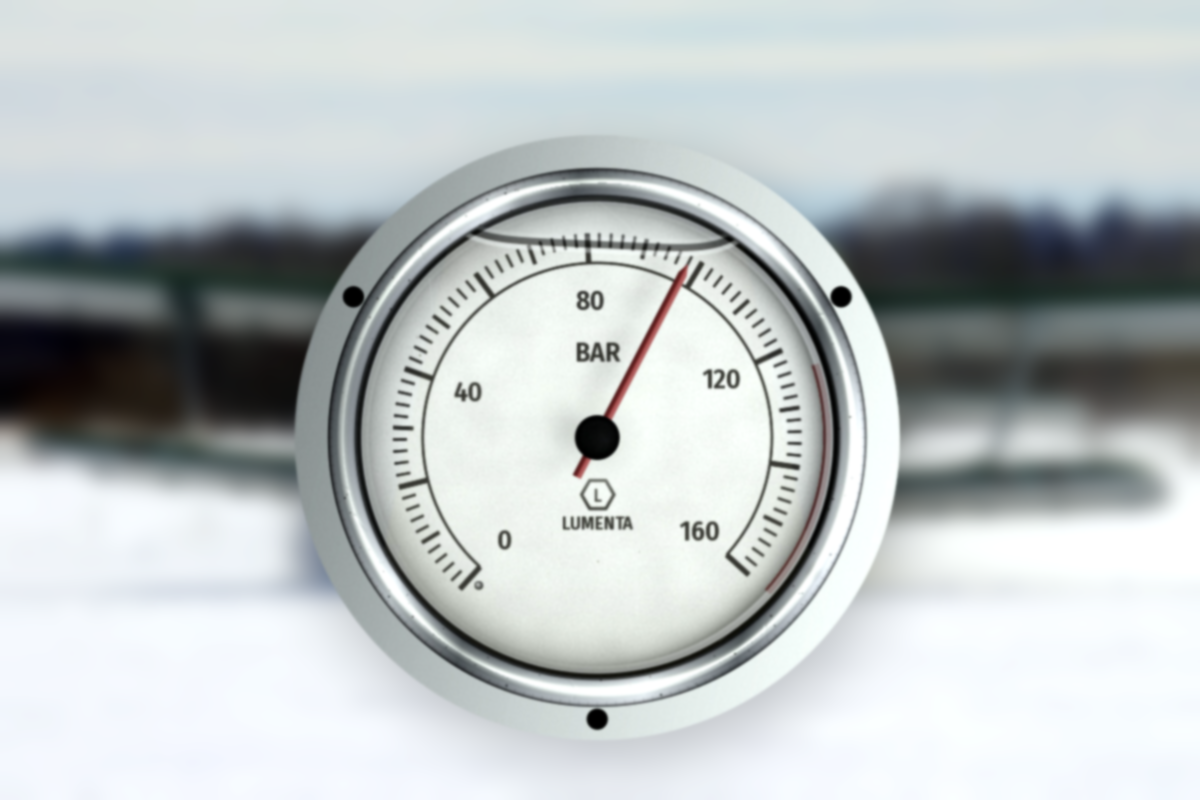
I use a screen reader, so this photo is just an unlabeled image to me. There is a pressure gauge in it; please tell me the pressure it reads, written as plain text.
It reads 98 bar
